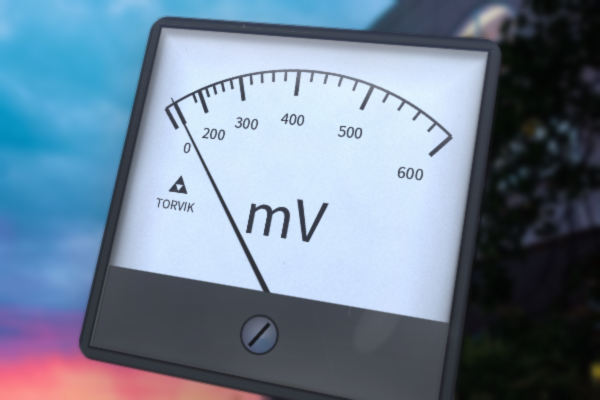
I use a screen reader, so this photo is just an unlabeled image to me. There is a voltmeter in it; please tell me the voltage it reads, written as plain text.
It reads 100 mV
